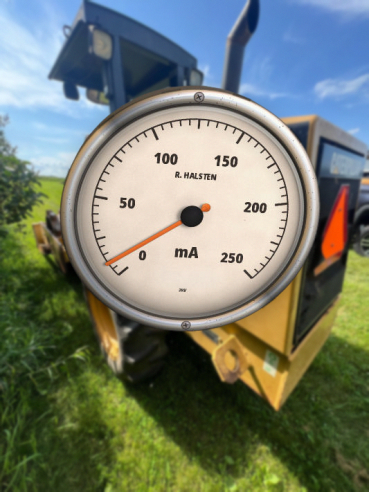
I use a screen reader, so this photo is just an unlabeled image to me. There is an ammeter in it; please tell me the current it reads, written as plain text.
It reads 10 mA
